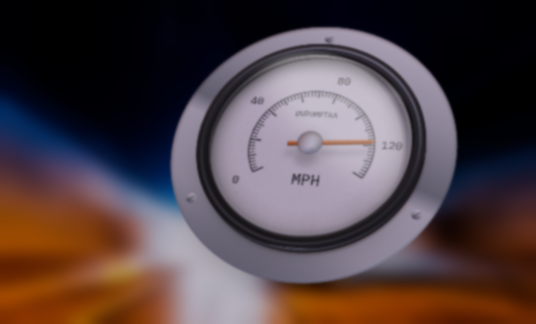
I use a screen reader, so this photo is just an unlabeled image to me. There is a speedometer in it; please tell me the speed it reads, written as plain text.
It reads 120 mph
